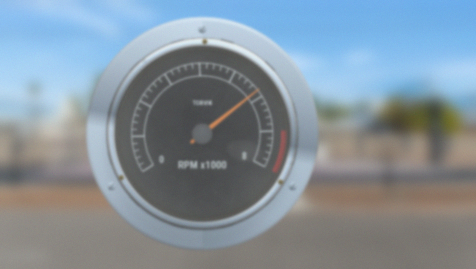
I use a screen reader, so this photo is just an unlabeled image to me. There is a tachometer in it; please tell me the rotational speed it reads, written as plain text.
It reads 5800 rpm
